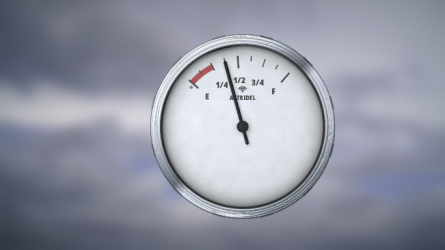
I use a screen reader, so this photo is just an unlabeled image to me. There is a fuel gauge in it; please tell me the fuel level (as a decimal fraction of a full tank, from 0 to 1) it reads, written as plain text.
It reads 0.375
